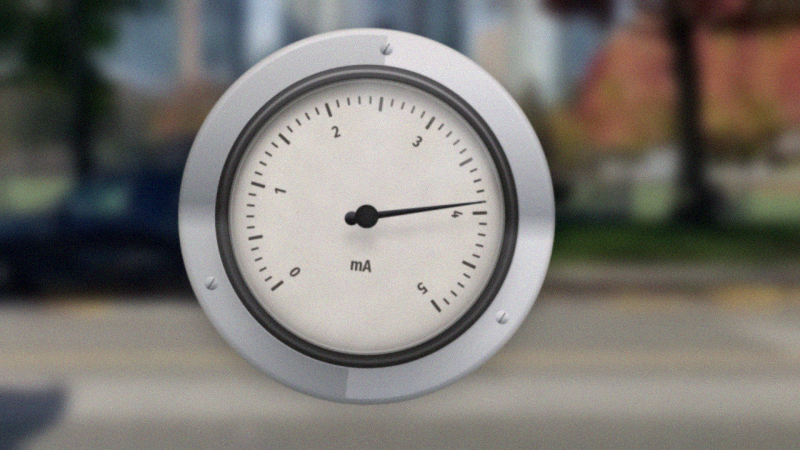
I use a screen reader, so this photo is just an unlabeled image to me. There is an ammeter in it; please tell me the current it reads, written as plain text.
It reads 3.9 mA
